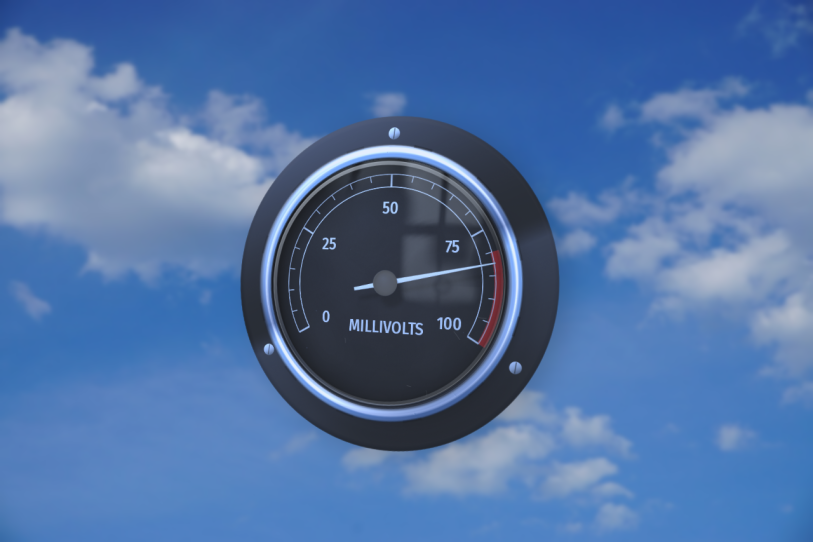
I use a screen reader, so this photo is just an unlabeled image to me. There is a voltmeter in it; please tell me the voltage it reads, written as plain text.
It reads 82.5 mV
